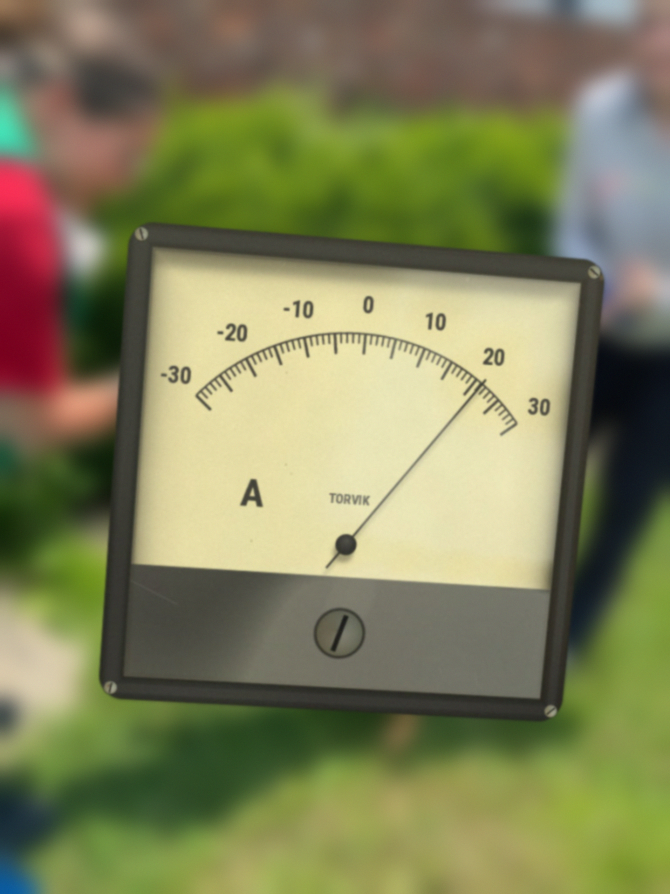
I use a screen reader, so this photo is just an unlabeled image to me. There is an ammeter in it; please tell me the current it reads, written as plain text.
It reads 21 A
